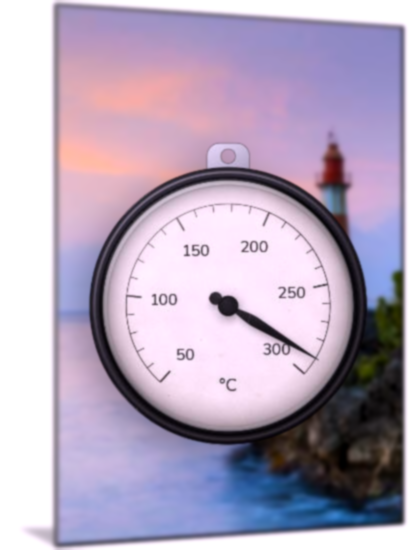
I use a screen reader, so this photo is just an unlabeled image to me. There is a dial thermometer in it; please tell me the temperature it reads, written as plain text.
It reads 290 °C
